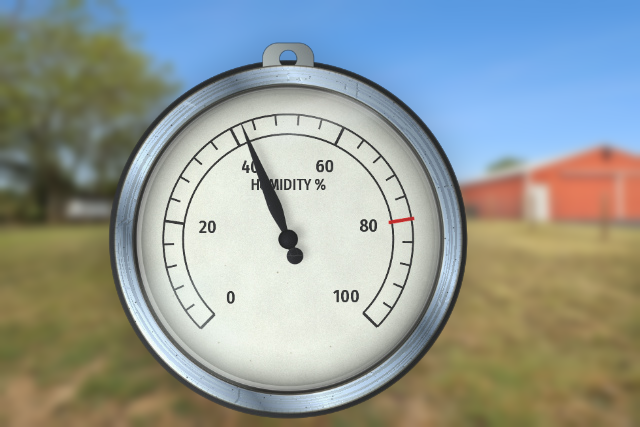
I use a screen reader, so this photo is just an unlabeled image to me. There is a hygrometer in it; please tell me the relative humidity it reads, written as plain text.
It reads 42 %
